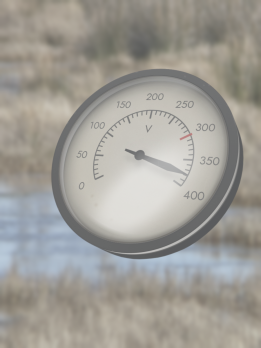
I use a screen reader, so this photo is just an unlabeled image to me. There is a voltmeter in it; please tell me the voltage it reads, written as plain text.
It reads 380 V
